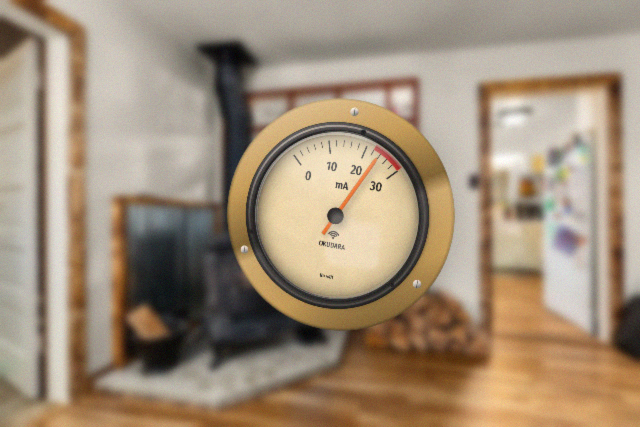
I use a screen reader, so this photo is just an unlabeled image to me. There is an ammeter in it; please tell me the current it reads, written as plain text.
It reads 24 mA
